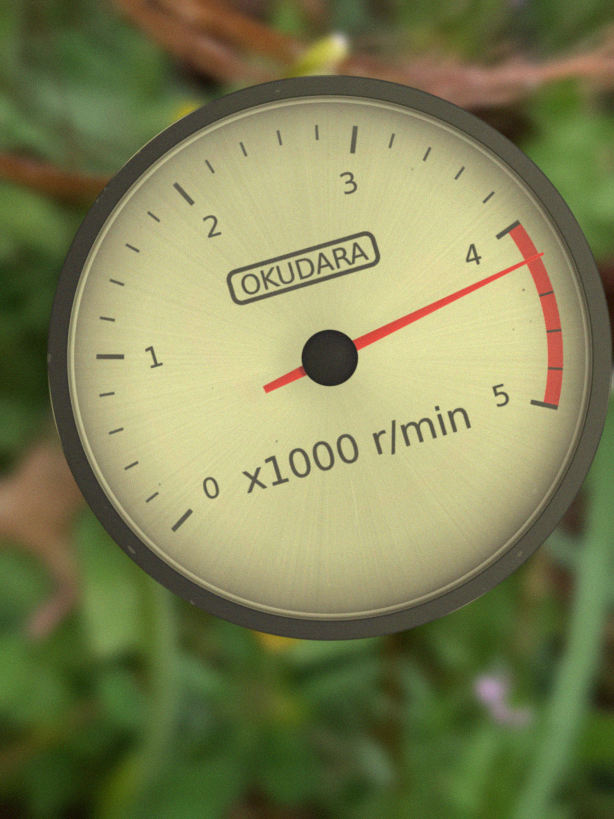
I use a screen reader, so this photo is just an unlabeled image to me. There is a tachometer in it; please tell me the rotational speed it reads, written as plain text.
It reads 4200 rpm
